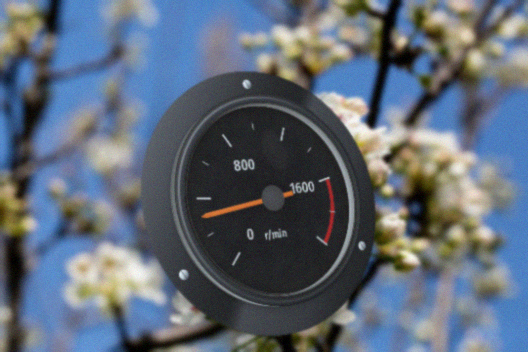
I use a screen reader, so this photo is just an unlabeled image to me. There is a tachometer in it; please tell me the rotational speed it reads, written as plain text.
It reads 300 rpm
